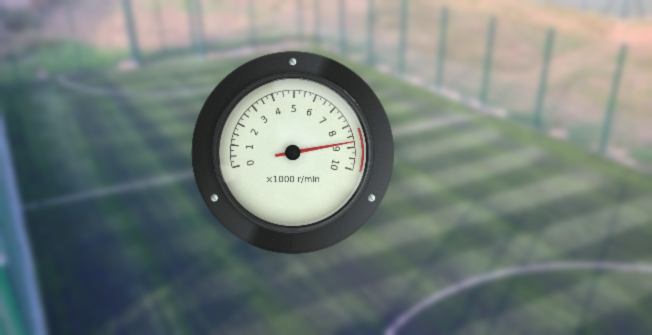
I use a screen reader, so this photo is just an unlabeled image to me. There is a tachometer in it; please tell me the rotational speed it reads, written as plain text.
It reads 8750 rpm
